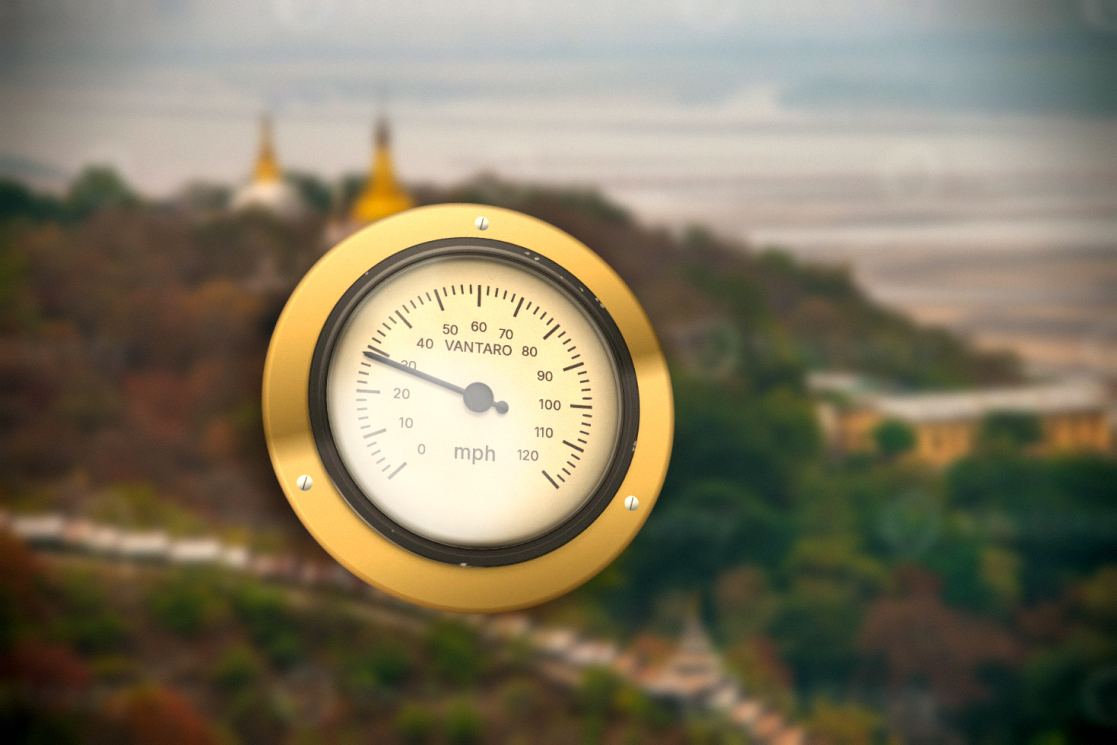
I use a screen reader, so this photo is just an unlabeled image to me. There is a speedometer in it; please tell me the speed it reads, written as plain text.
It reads 28 mph
